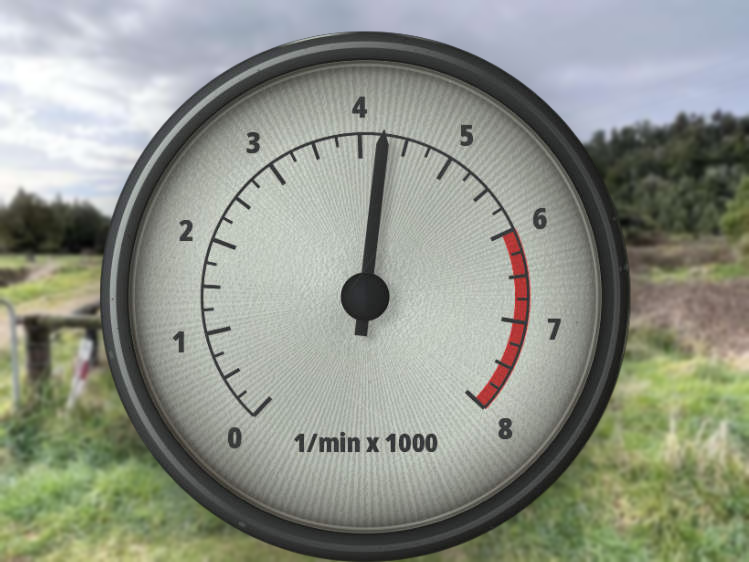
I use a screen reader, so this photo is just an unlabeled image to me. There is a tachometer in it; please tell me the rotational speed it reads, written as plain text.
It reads 4250 rpm
